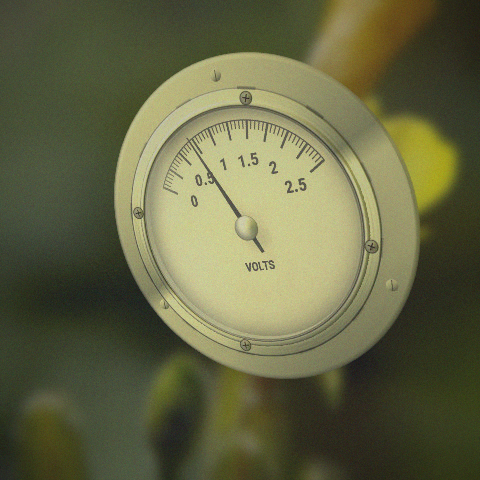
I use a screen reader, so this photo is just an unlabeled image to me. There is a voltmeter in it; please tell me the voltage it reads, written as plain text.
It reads 0.75 V
